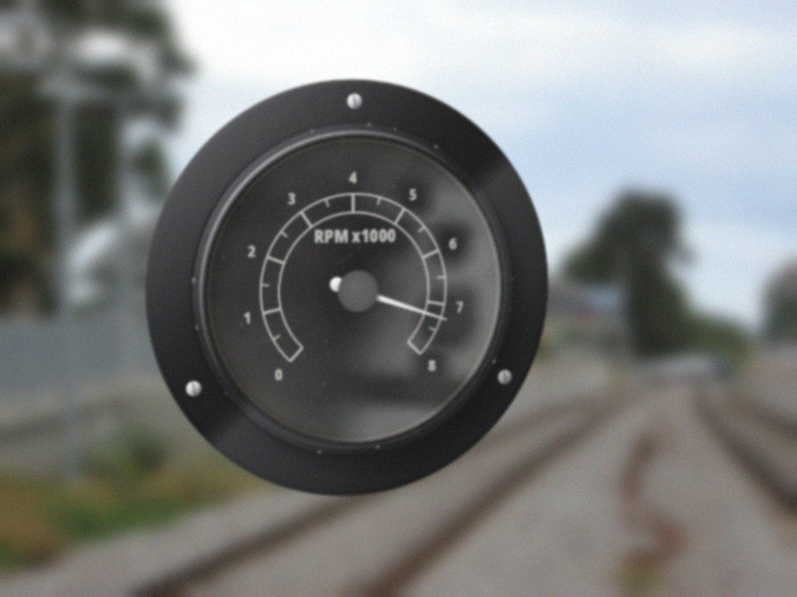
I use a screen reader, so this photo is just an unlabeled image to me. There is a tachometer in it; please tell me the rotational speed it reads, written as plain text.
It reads 7250 rpm
